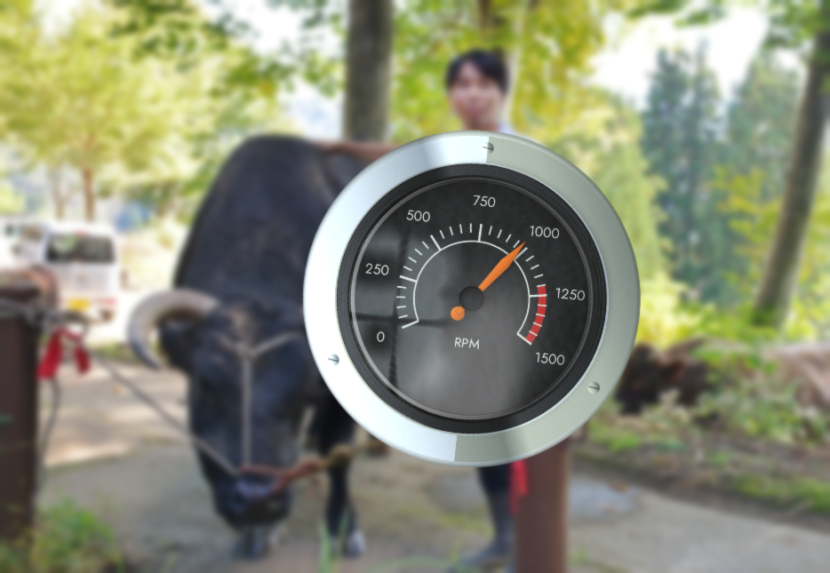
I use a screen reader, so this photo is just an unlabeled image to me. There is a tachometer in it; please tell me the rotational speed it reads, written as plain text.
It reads 975 rpm
